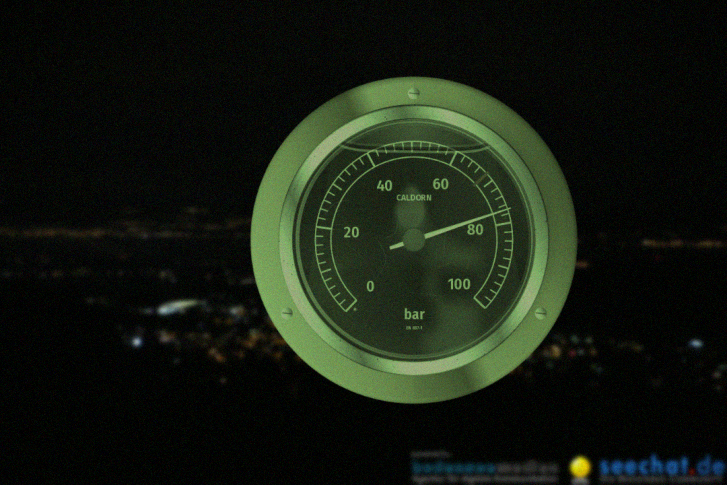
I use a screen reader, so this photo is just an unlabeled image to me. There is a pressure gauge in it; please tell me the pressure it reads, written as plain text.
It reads 77 bar
